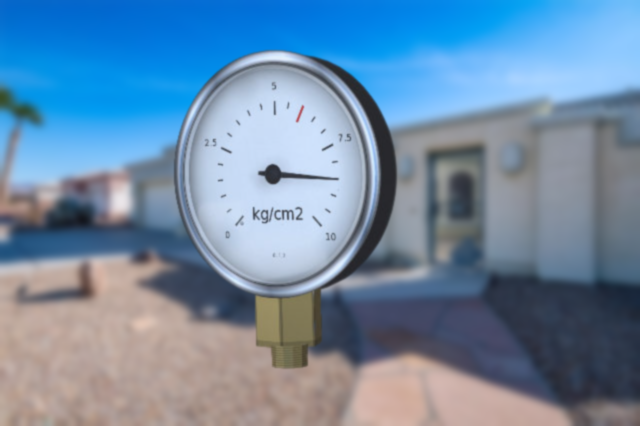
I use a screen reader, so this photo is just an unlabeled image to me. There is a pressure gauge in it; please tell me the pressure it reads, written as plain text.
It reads 8.5 kg/cm²
